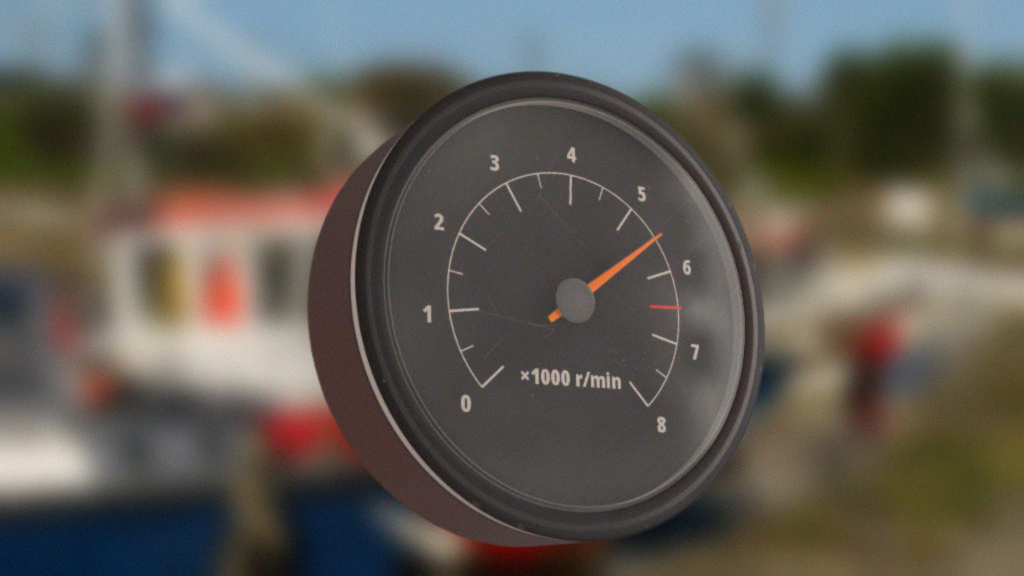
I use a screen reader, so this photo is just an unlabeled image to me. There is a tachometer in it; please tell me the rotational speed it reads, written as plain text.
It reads 5500 rpm
